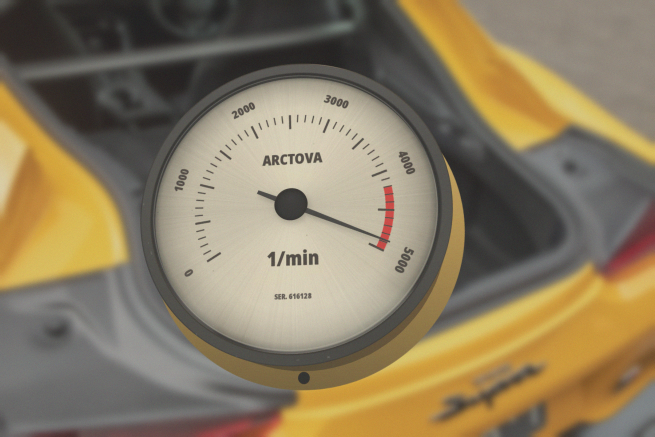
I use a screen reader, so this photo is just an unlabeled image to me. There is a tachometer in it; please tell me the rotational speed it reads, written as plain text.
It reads 4900 rpm
